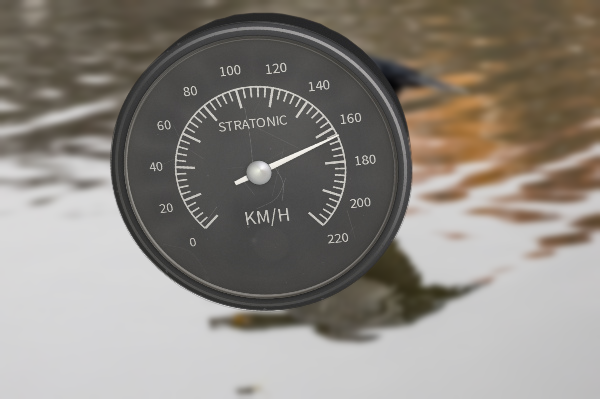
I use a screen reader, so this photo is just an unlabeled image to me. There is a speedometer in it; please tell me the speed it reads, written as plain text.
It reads 164 km/h
